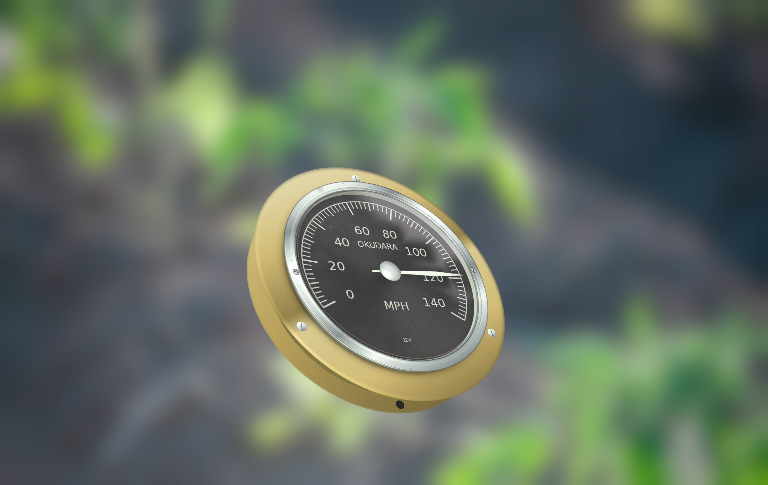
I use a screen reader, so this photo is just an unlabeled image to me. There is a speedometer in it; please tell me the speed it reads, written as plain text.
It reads 120 mph
